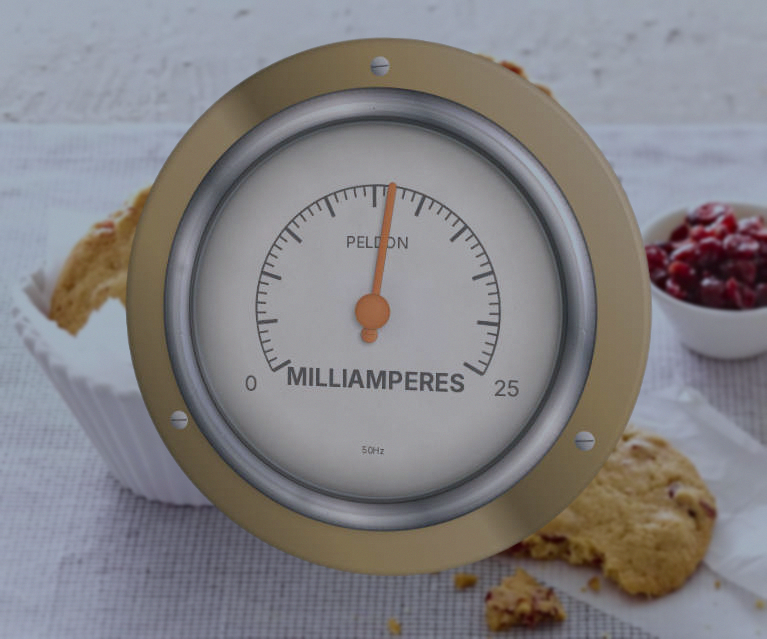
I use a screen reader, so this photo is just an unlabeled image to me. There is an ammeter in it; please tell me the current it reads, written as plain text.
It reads 13.5 mA
